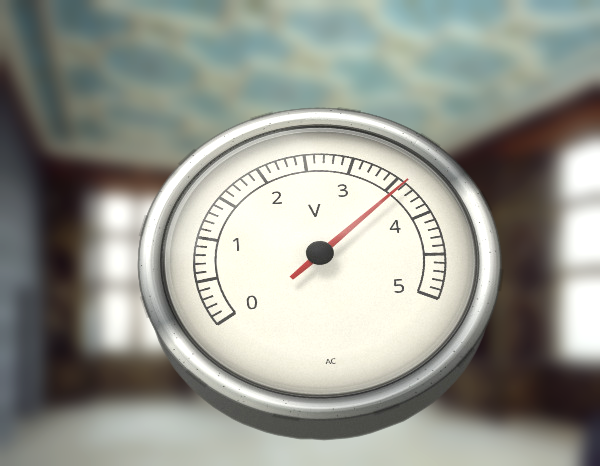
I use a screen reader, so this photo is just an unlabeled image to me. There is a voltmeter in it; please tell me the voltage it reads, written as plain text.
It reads 3.6 V
